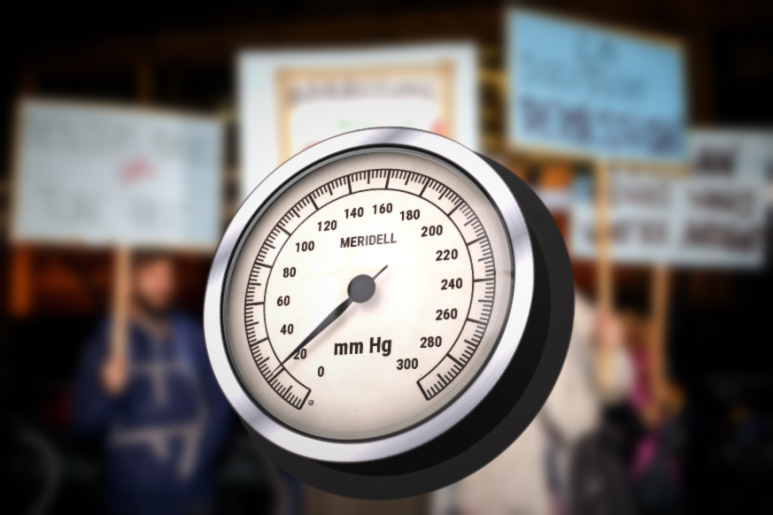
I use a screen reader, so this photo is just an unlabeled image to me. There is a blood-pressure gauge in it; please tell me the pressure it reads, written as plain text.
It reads 20 mmHg
